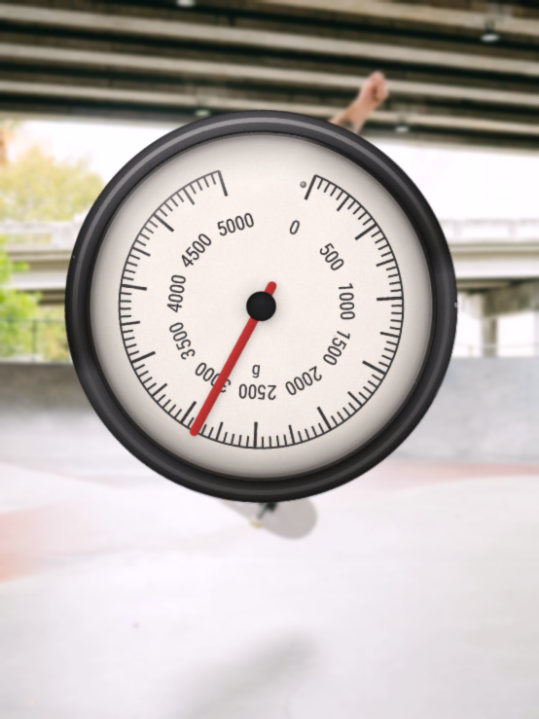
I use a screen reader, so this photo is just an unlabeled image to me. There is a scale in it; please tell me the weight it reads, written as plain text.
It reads 2900 g
